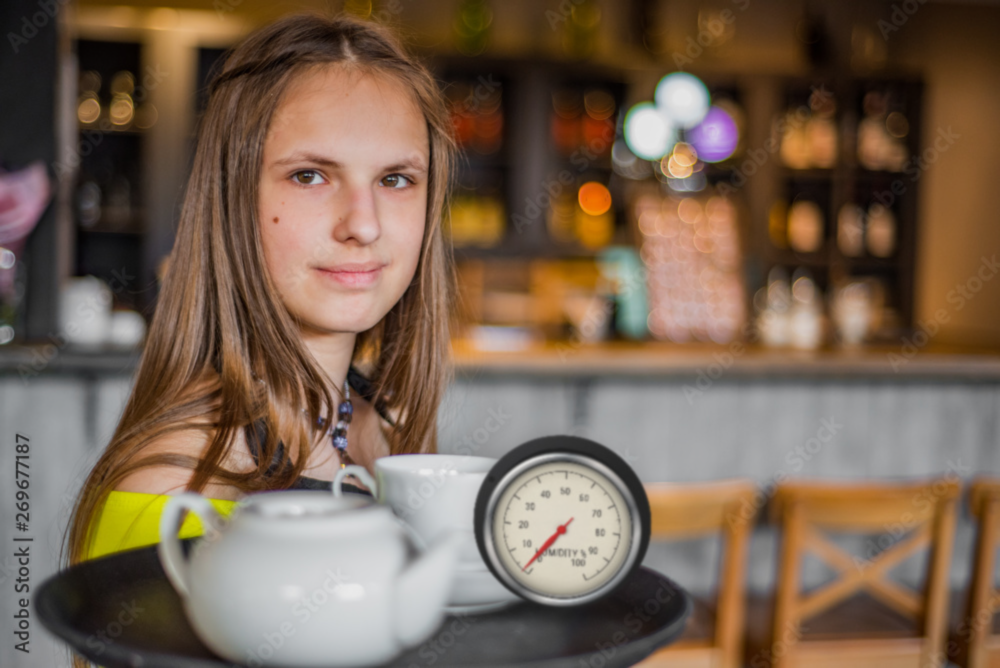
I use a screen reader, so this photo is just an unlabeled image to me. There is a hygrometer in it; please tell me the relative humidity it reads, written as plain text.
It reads 2.5 %
